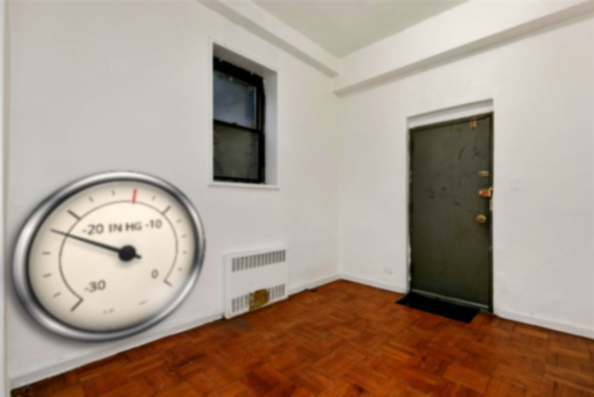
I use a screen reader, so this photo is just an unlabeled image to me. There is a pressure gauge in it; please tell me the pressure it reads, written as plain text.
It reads -22 inHg
